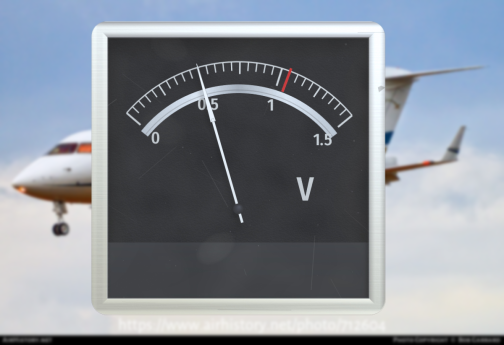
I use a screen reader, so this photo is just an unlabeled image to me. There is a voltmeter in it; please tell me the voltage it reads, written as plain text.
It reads 0.5 V
